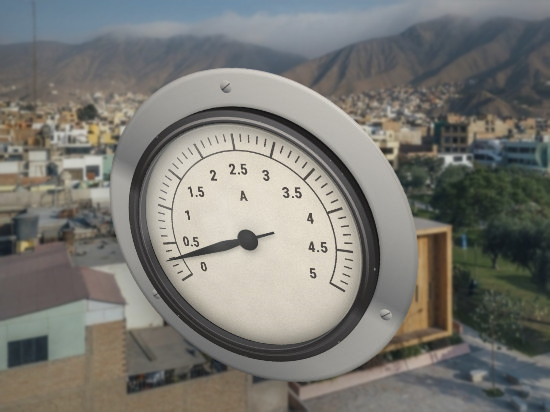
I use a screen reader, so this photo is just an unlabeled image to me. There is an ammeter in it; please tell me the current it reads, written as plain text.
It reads 0.3 A
